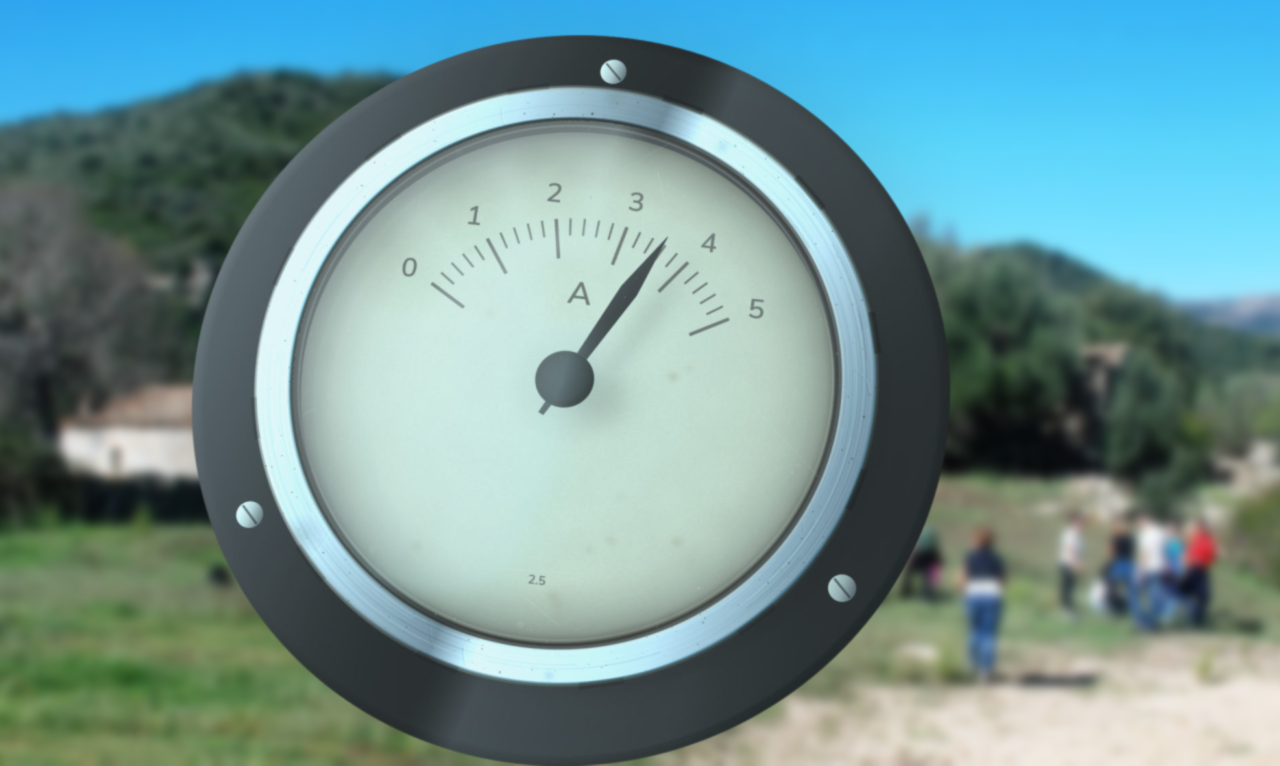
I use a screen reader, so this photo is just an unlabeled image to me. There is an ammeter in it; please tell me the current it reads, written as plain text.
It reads 3.6 A
